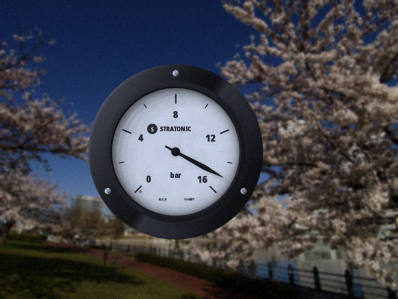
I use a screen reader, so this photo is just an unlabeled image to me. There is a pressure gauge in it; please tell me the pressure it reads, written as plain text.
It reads 15 bar
